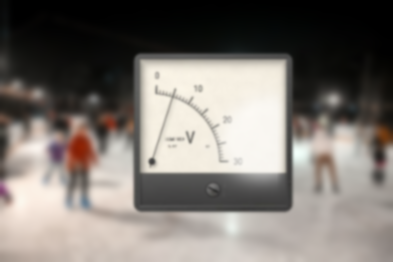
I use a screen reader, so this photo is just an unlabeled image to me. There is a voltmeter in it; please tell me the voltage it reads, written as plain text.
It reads 5 V
